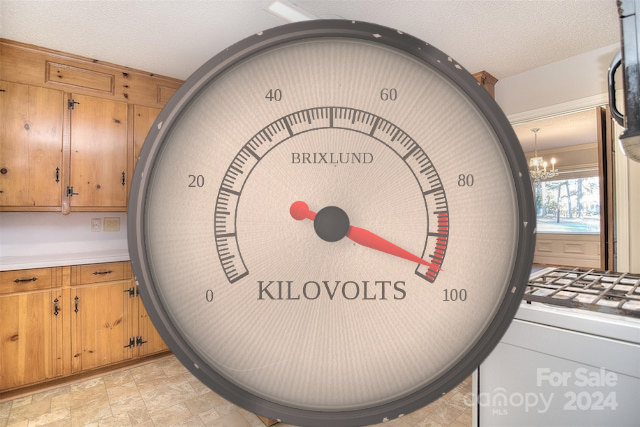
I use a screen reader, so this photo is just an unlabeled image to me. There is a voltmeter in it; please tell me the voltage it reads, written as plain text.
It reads 97 kV
